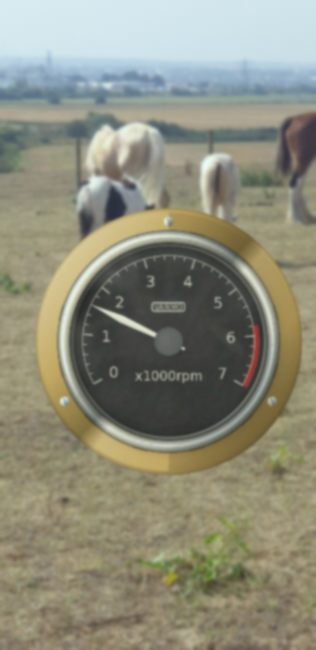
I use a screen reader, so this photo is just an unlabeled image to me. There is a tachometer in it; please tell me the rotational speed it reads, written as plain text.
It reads 1600 rpm
